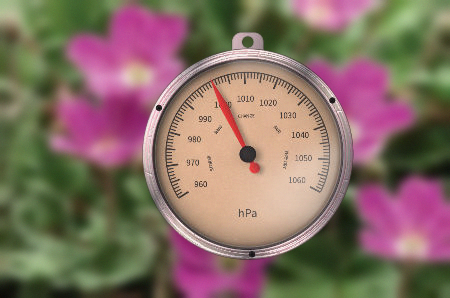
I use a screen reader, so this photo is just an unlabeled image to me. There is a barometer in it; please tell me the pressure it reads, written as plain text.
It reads 1000 hPa
